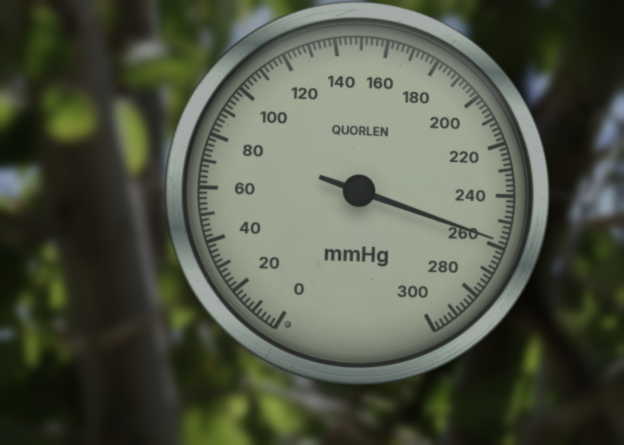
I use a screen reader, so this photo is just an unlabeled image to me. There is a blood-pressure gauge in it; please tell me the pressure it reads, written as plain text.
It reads 258 mmHg
